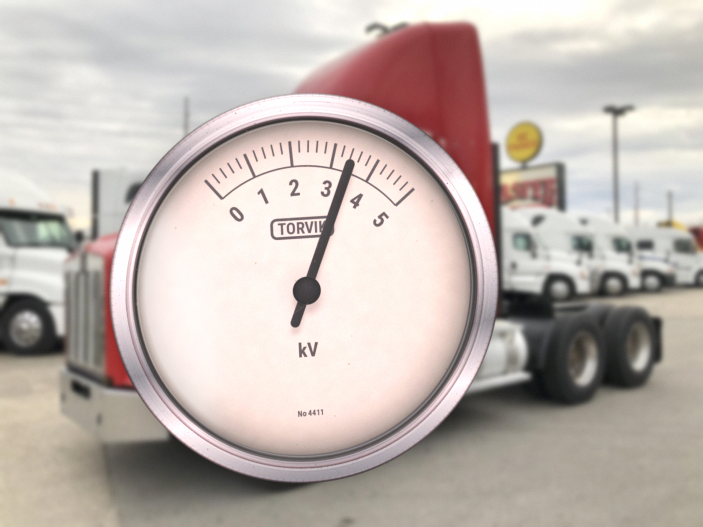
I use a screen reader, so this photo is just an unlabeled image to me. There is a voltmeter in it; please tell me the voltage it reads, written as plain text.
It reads 3.4 kV
